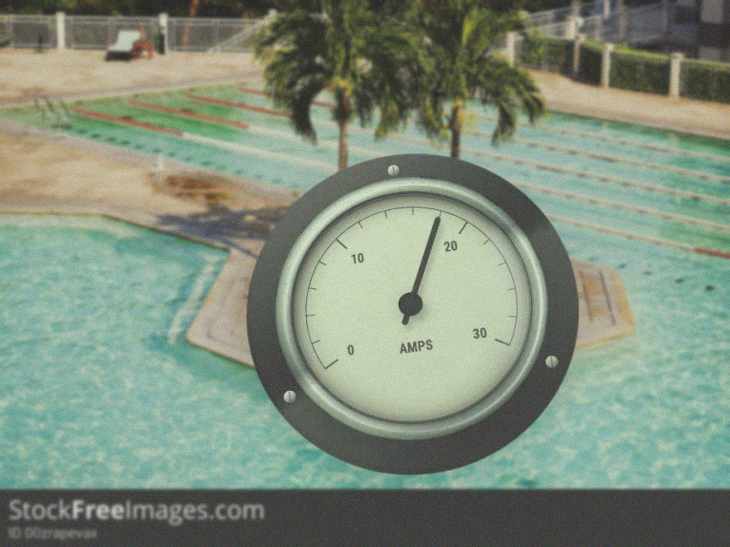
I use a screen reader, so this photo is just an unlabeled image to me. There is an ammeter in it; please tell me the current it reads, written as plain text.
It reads 18 A
